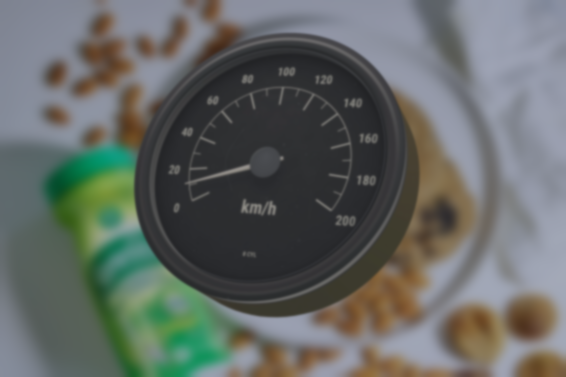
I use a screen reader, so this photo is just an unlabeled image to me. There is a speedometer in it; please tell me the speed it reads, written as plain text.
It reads 10 km/h
